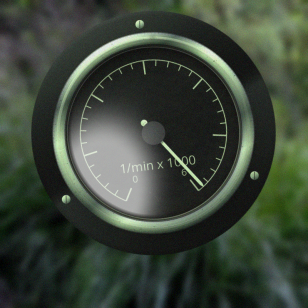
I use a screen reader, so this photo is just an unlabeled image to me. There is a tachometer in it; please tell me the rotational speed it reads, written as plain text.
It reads 5900 rpm
